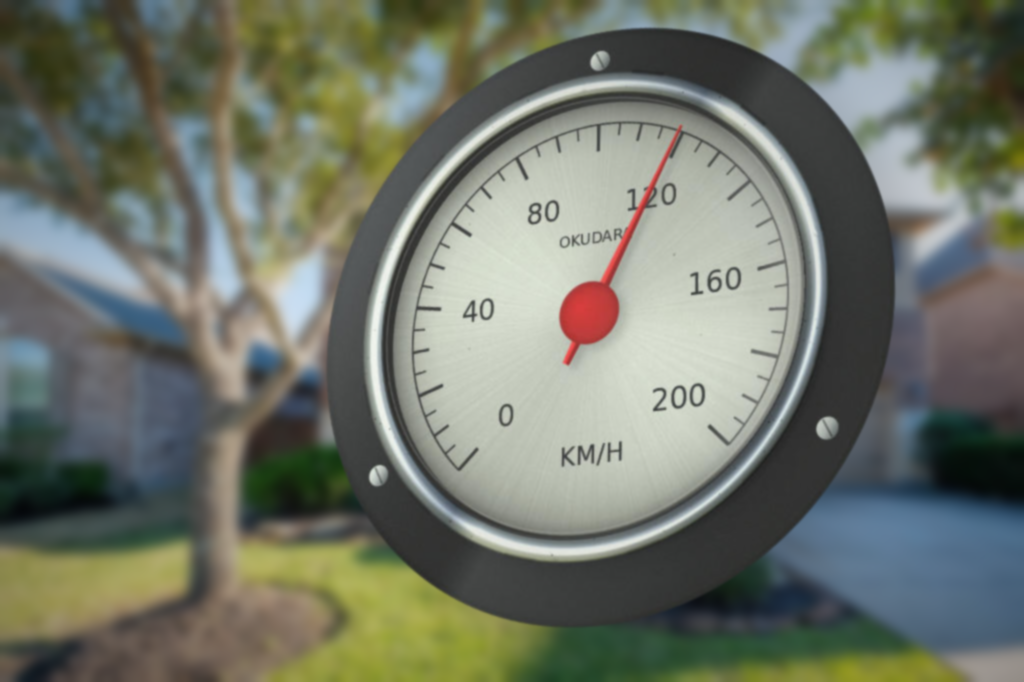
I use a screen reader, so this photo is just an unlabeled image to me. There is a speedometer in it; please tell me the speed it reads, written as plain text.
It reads 120 km/h
